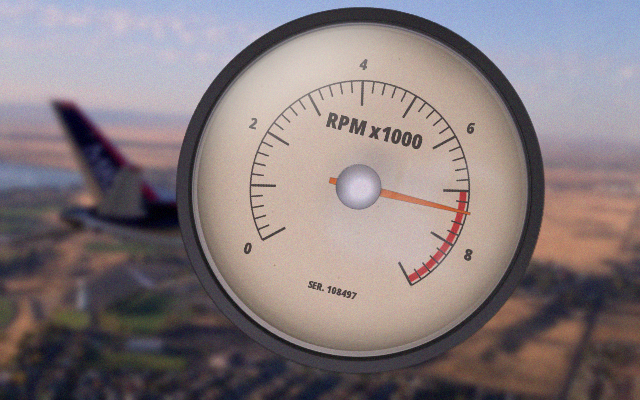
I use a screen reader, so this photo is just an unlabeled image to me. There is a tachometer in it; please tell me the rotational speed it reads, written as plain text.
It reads 7400 rpm
